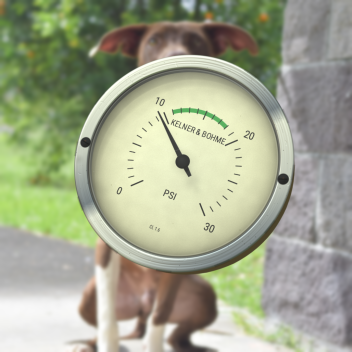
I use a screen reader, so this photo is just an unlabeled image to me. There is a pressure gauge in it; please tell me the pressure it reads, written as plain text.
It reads 9.5 psi
